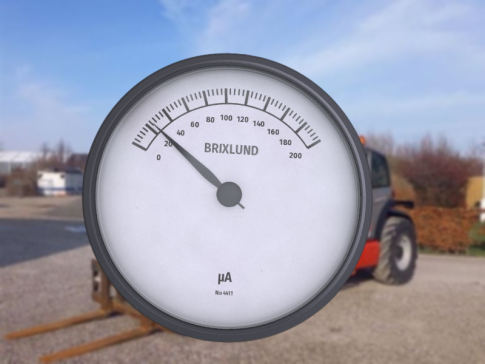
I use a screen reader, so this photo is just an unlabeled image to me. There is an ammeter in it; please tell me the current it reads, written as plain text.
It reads 24 µA
